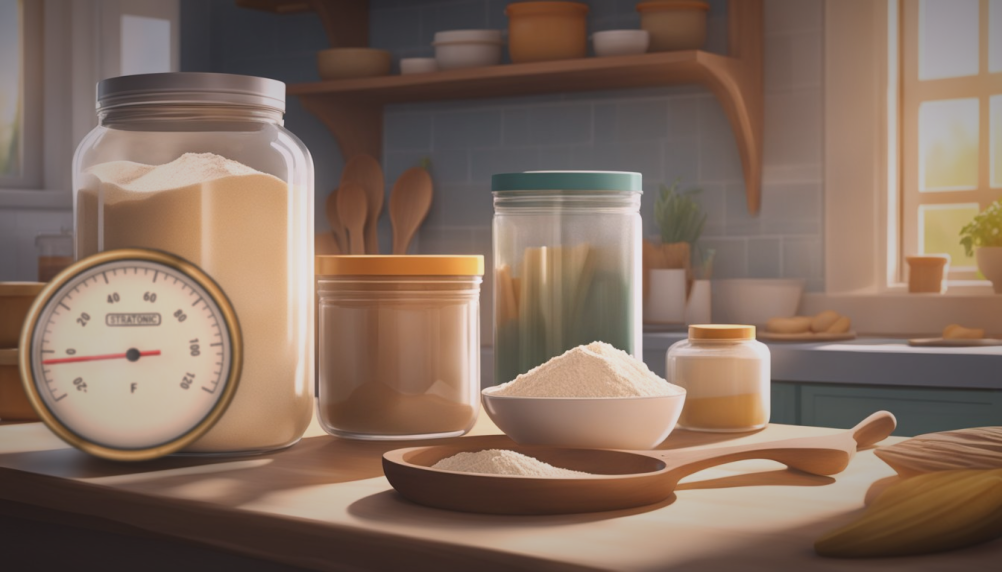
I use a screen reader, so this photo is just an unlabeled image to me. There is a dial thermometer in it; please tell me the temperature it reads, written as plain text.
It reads -4 °F
